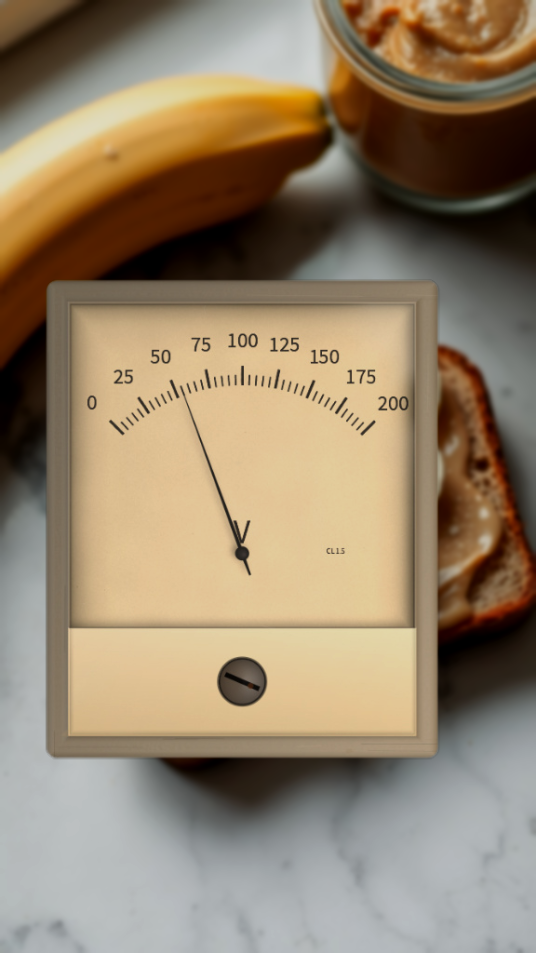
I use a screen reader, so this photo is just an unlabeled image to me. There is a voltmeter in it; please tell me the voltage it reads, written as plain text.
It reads 55 V
